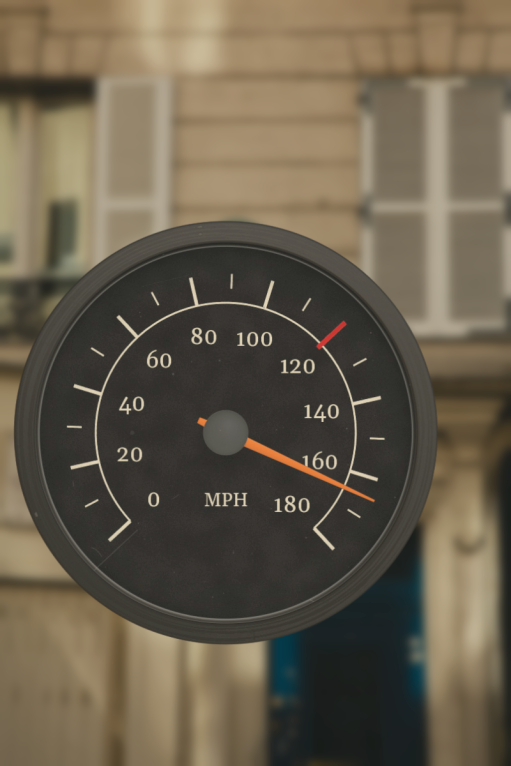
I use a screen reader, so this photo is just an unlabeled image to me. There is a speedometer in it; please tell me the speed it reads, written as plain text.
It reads 165 mph
